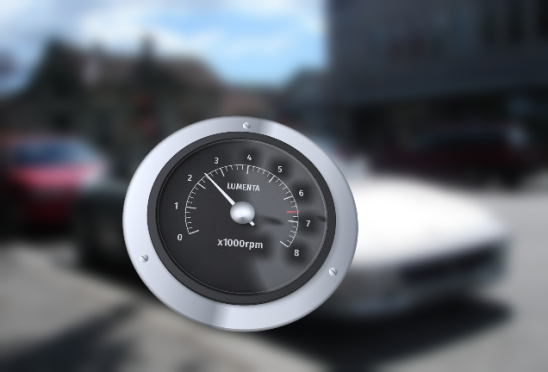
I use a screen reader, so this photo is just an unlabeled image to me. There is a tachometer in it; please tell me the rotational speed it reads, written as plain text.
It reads 2400 rpm
